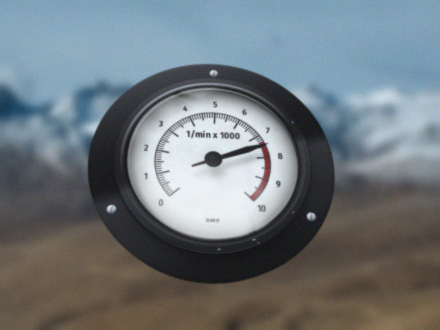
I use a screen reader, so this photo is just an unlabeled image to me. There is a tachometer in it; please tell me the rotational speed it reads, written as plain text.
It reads 7500 rpm
